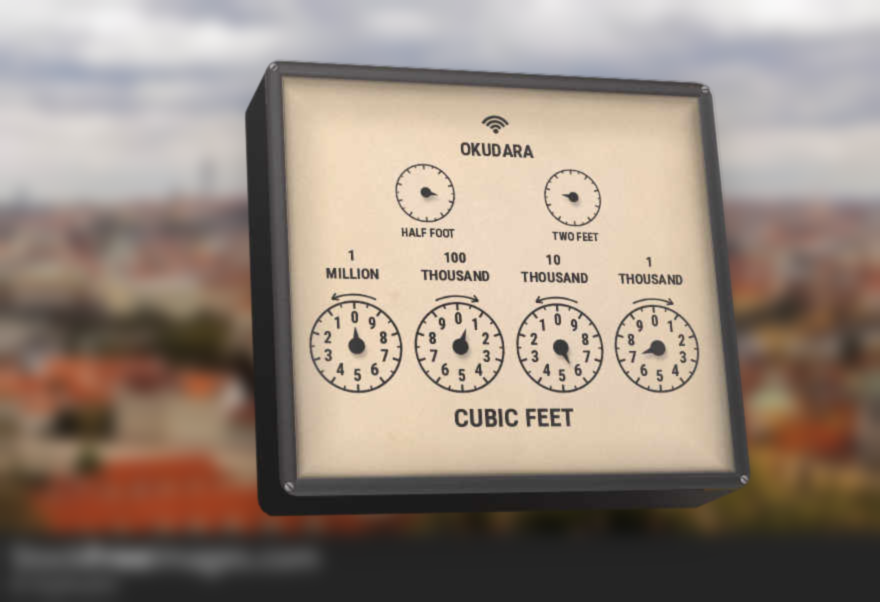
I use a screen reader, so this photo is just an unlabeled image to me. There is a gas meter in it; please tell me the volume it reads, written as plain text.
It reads 5700 ft³
